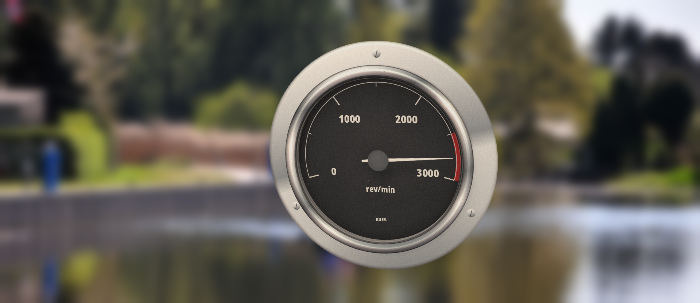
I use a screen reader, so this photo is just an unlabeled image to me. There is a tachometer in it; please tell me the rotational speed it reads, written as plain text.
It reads 2750 rpm
